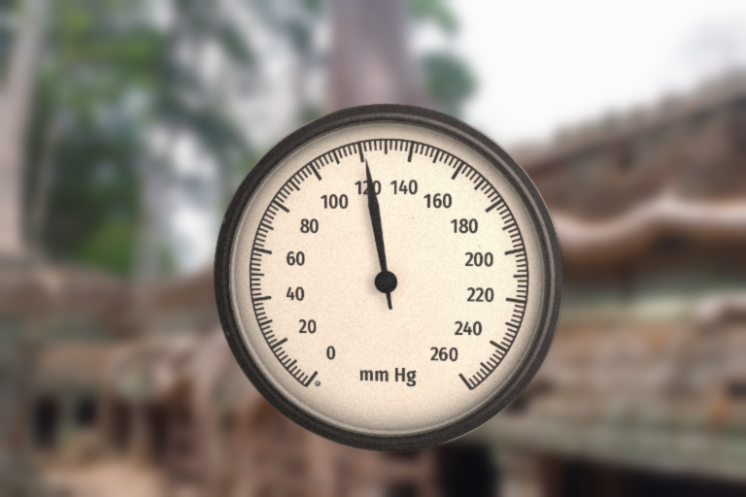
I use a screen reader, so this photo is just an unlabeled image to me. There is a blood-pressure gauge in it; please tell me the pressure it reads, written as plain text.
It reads 122 mmHg
